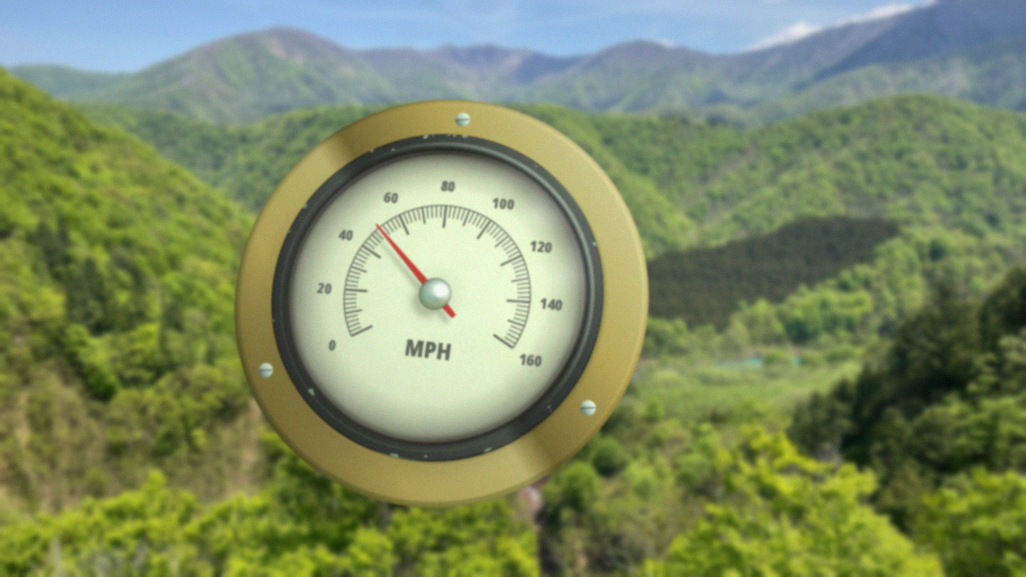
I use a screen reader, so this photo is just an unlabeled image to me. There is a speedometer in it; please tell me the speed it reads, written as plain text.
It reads 50 mph
